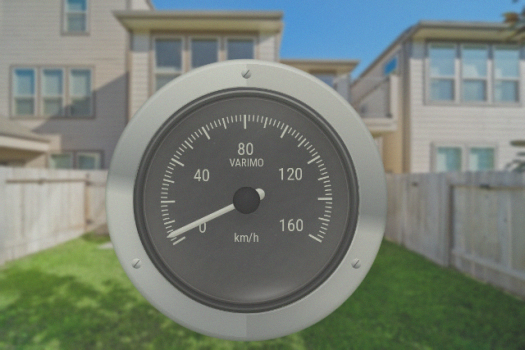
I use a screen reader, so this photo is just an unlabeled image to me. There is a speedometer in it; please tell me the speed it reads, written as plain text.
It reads 4 km/h
